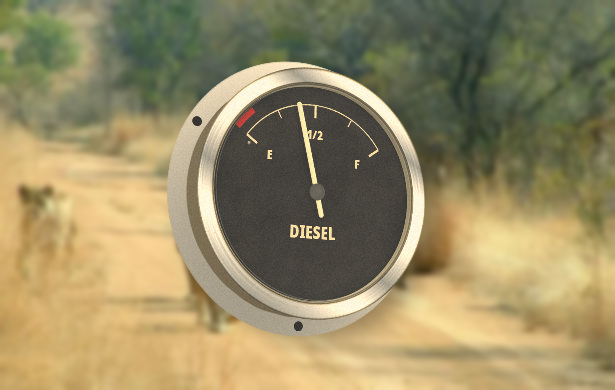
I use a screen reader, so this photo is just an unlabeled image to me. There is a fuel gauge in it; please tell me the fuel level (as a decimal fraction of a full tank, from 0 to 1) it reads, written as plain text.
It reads 0.375
